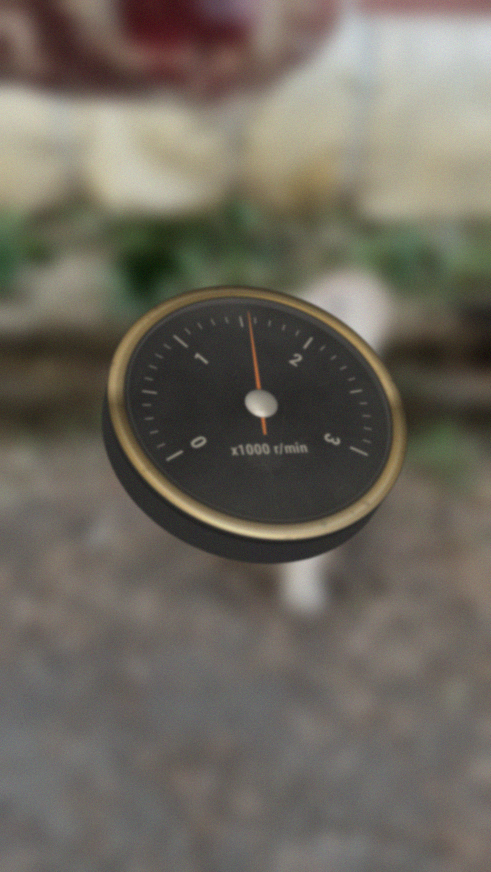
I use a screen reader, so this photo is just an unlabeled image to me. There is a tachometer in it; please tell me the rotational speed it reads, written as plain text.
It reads 1550 rpm
